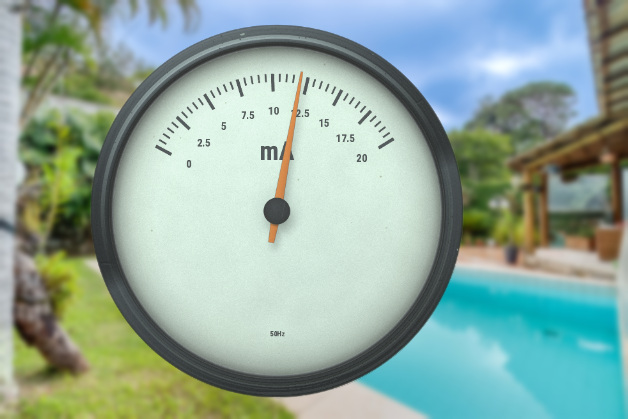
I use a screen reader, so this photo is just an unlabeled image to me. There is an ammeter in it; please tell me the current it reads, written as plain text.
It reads 12 mA
